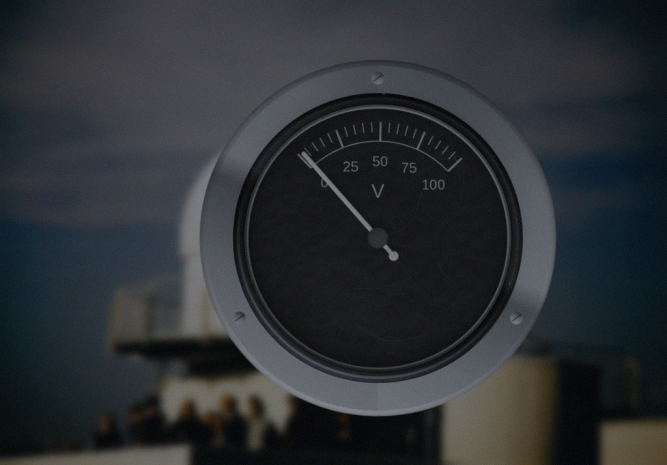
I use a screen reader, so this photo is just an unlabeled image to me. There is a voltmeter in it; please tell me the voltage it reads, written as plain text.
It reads 2.5 V
